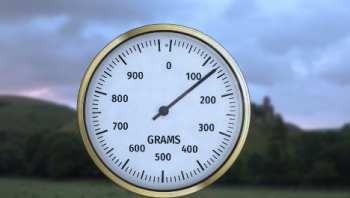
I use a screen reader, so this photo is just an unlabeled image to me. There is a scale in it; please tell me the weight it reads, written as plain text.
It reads 130 g
